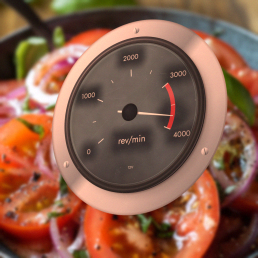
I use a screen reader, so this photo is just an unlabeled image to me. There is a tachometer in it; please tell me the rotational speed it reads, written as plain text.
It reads 3750 rpm
